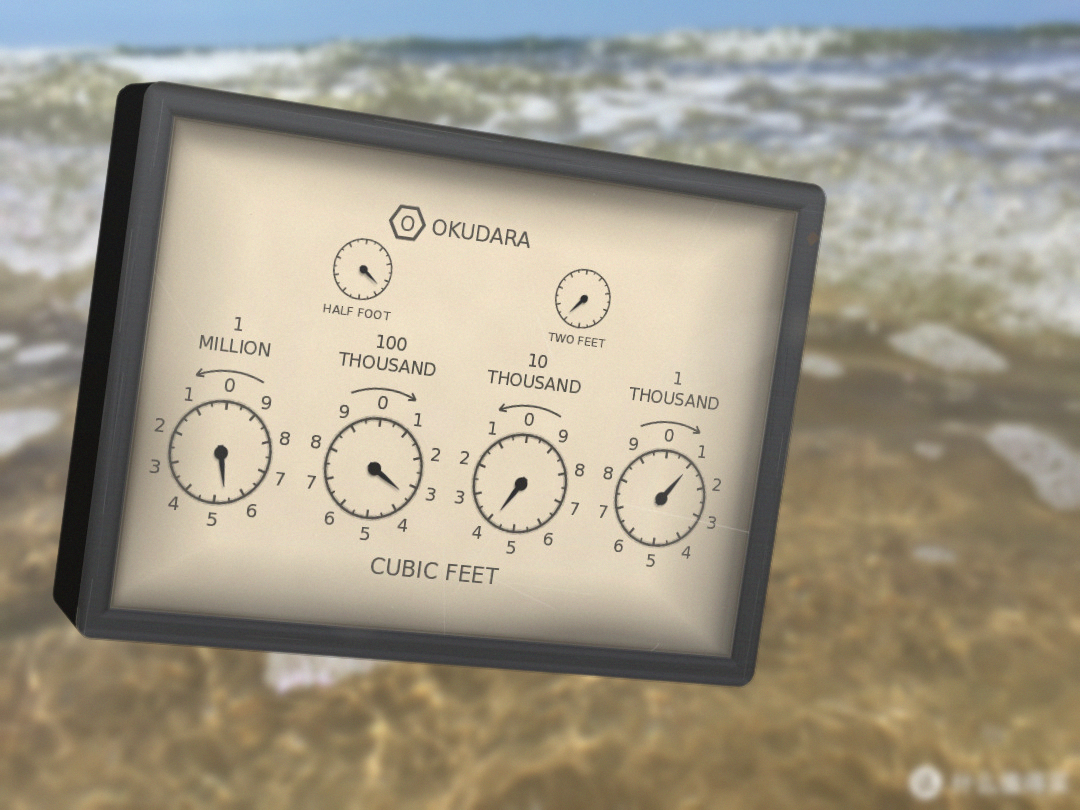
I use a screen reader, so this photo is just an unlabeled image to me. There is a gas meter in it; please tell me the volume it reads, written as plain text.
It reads 534100 ft³
